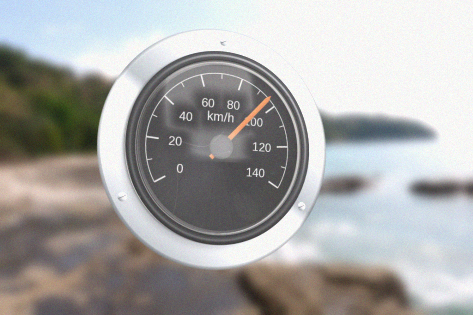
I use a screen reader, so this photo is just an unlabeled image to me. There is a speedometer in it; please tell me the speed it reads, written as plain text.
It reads 95 km/h
